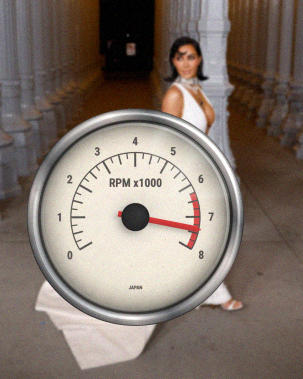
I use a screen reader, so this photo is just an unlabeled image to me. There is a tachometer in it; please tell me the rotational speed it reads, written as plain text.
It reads 7375 rpm
